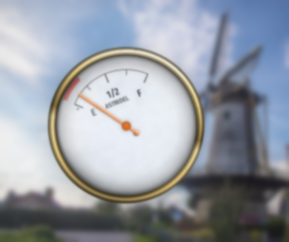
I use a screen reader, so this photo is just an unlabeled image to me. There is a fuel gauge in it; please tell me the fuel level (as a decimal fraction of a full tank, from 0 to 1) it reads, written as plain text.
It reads 0.125
